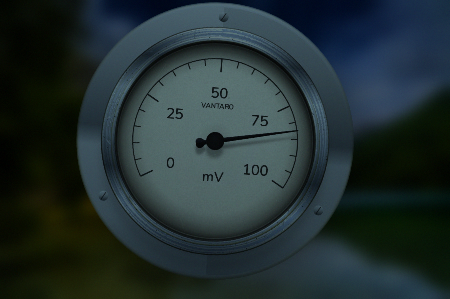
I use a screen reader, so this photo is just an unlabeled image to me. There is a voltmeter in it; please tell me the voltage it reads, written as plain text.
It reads 82.5 mV
